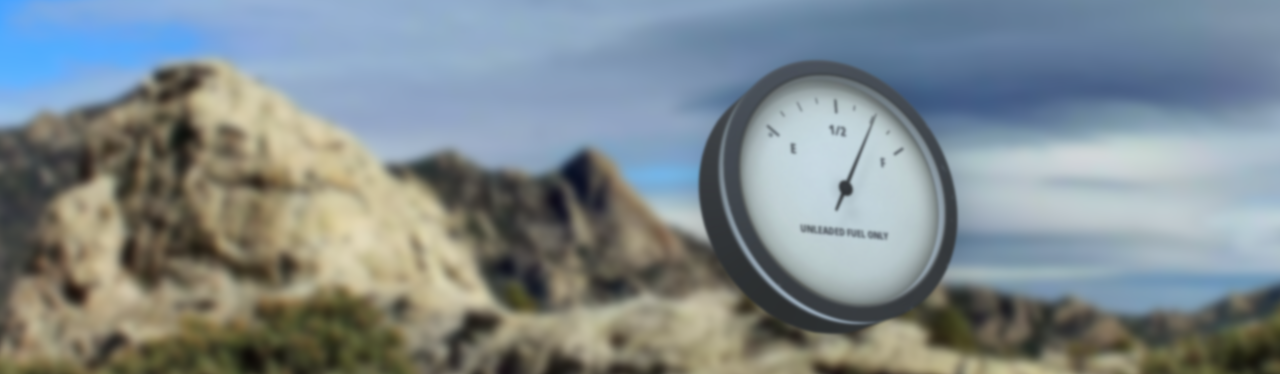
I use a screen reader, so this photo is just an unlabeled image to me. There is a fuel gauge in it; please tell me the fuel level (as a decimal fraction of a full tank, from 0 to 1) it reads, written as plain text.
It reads 0.75
